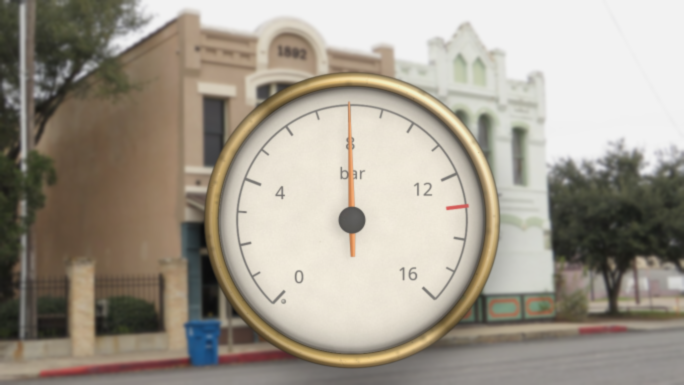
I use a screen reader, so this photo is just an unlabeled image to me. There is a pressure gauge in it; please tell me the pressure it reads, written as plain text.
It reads 8 bar
